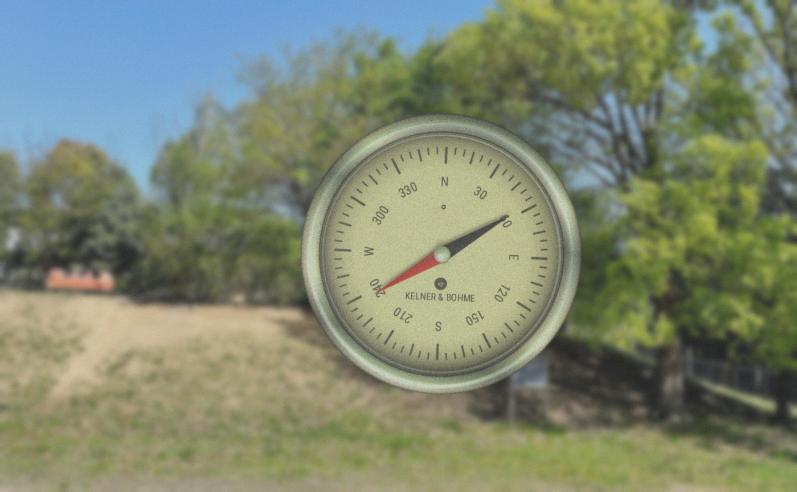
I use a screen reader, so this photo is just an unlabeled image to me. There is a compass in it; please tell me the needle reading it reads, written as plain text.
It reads 237.5 °
